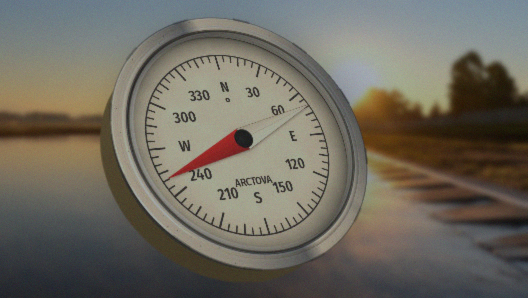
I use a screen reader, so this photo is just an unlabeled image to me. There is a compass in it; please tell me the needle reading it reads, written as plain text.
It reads 250 °
